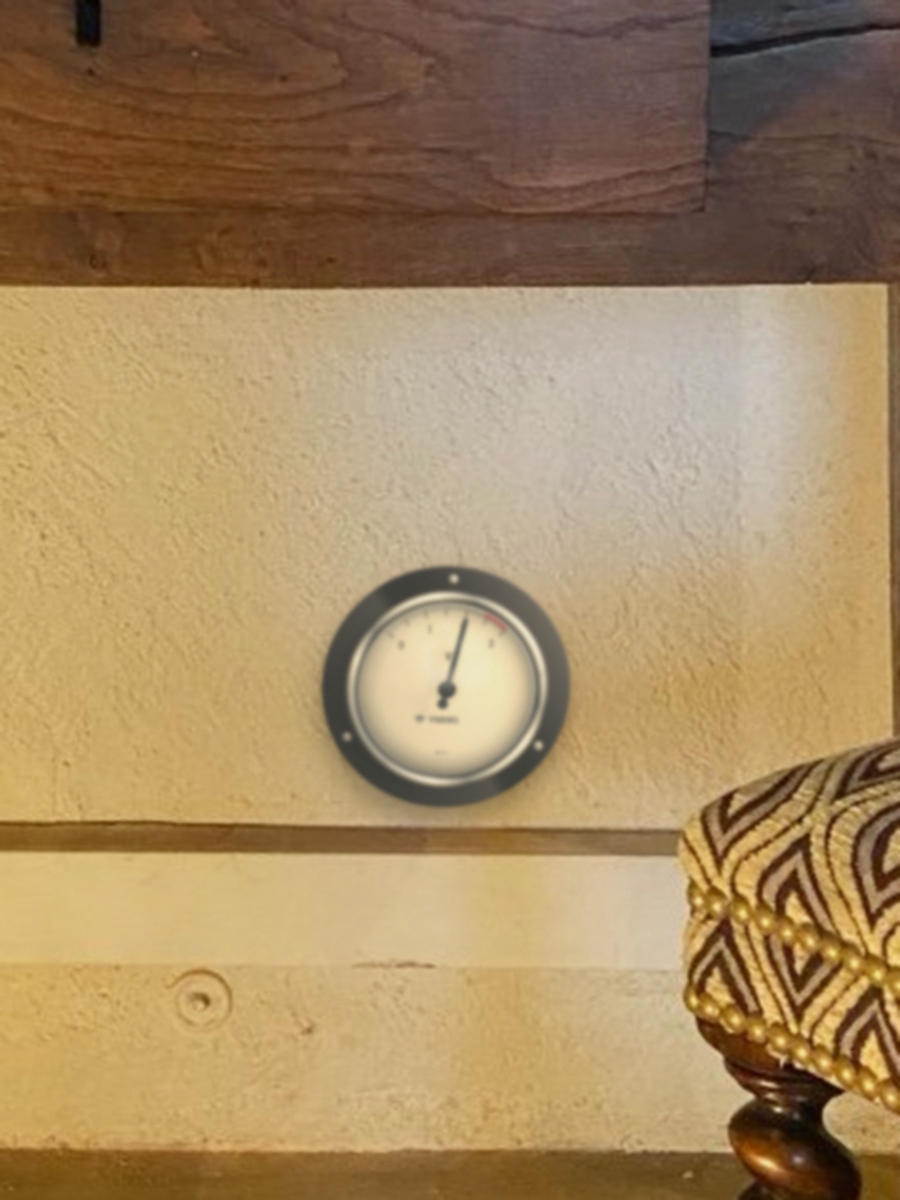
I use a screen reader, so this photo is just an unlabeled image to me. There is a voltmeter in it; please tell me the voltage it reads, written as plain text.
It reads 2 V
